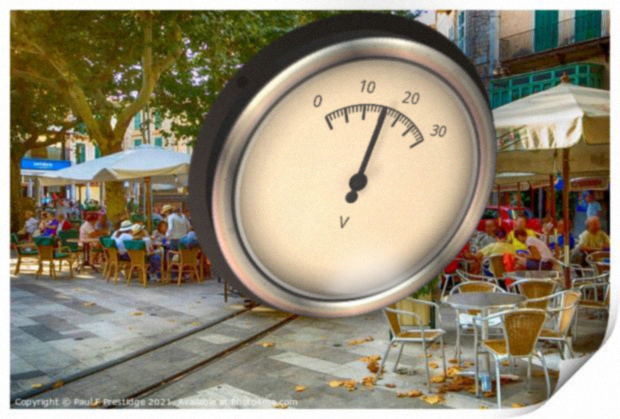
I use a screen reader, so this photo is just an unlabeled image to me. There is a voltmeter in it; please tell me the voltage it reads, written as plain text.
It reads 15 V
